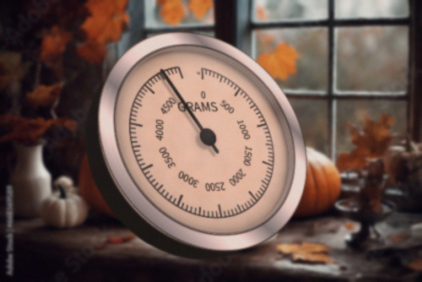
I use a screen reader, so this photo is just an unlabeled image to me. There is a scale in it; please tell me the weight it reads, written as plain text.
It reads 4750 g
